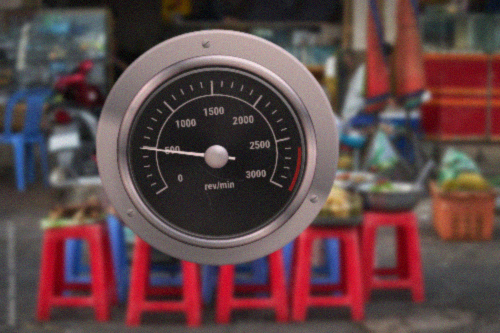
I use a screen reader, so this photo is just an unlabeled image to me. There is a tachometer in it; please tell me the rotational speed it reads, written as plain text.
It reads 500 rpm
